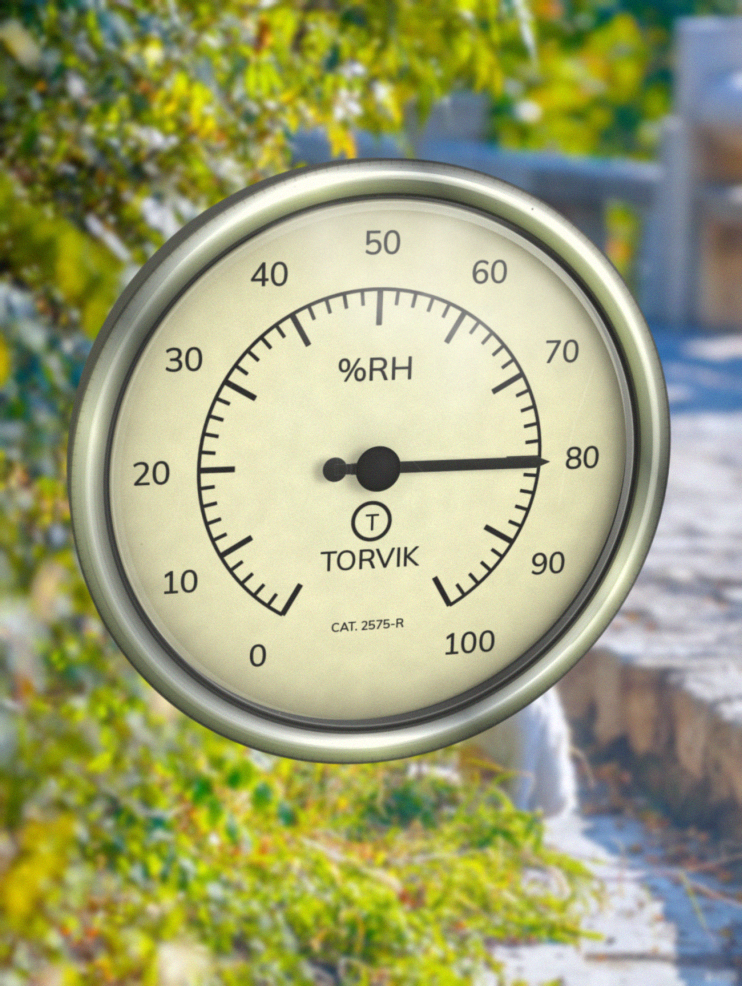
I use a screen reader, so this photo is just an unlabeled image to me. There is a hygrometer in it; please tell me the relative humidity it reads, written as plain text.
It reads 80 %
